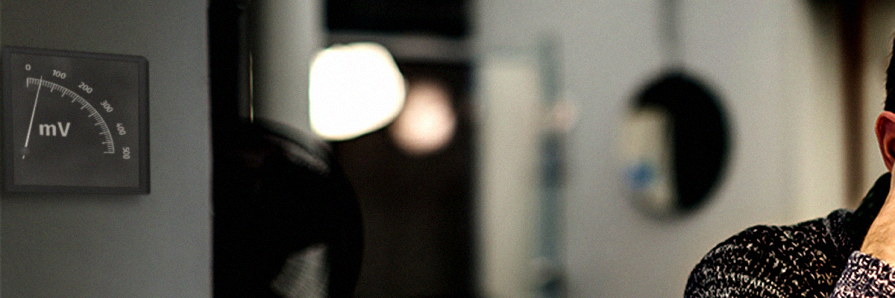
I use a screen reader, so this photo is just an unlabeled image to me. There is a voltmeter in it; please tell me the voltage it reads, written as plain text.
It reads 50 mV
